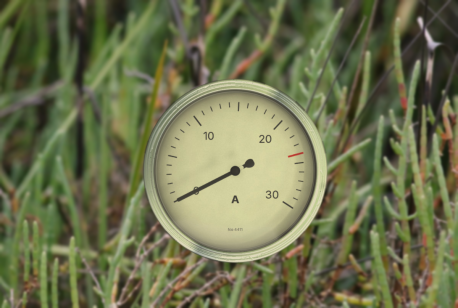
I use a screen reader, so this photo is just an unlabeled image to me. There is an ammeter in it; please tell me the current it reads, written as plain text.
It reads 0 A
